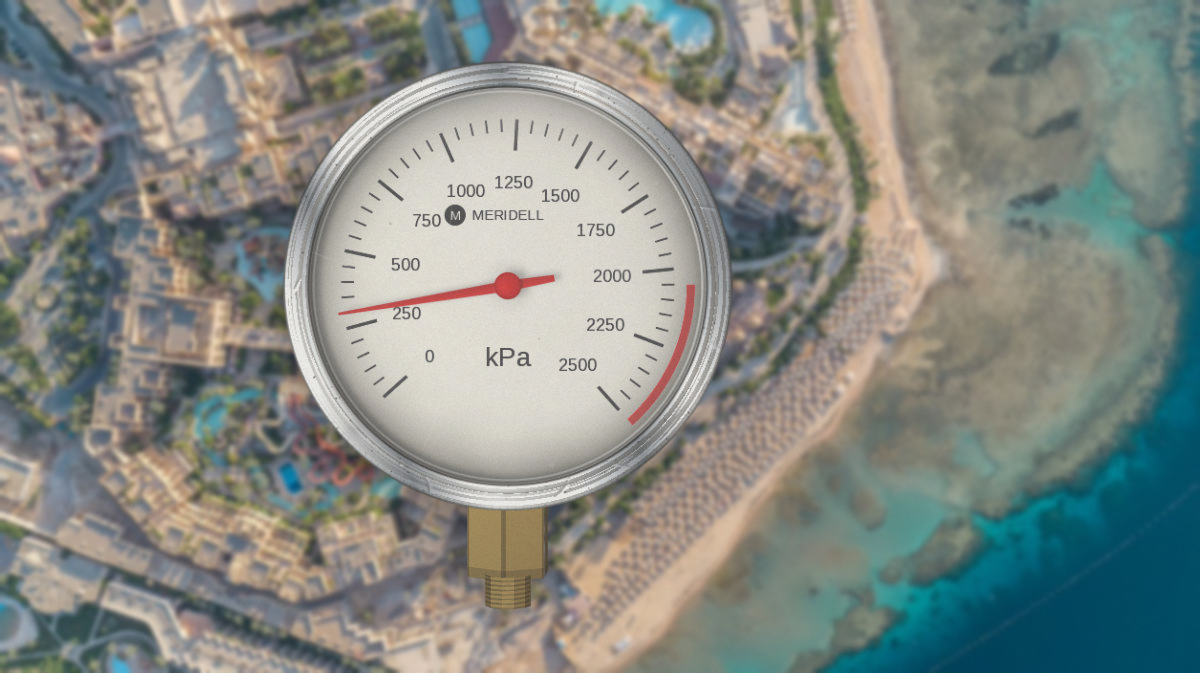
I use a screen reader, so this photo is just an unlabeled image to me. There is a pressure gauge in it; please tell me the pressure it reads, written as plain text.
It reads 300 kPa
